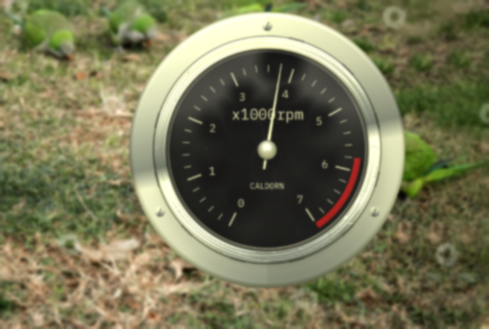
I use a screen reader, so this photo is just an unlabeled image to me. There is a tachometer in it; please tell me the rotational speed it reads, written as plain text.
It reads 3800 rpm
